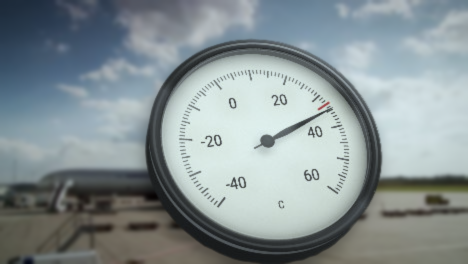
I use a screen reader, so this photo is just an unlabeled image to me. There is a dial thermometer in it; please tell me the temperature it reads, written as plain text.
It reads 35 °C
